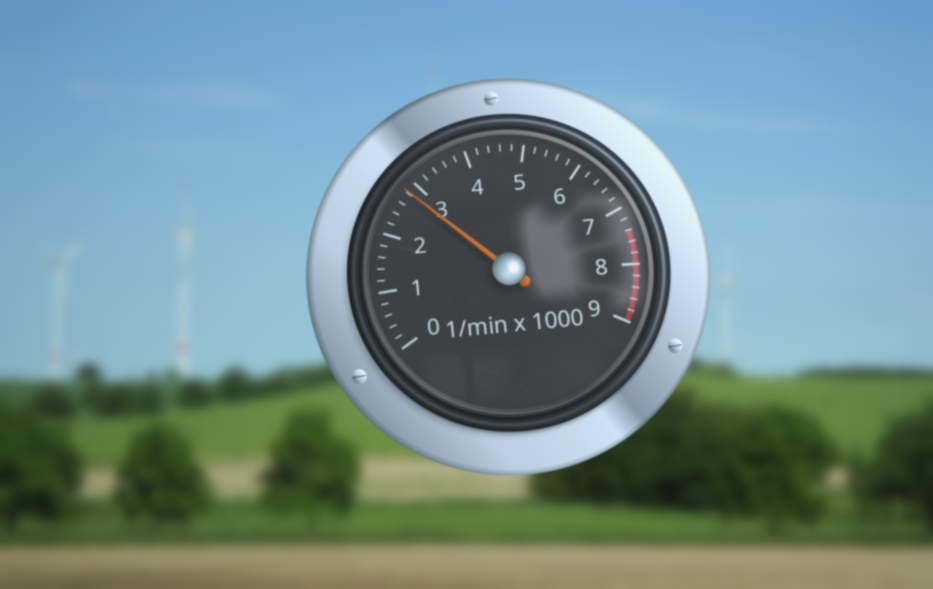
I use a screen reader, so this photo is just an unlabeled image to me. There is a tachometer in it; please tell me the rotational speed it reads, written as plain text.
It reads 2800 rpm
